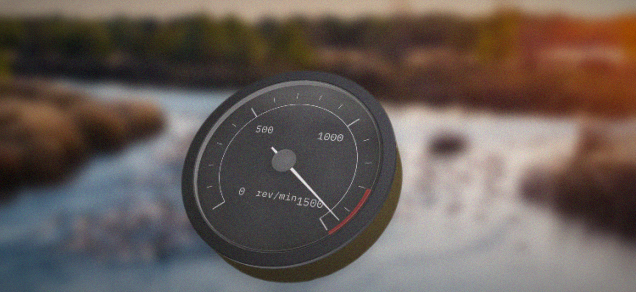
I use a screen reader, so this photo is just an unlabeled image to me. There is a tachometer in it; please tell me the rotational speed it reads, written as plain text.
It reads 1450 rpm
